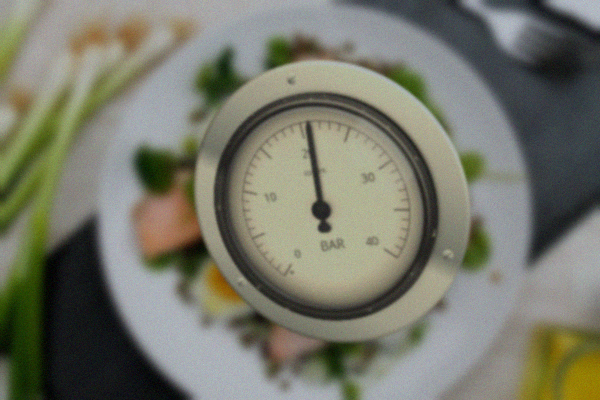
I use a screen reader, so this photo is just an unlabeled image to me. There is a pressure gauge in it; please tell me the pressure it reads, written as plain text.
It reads 21 bar
